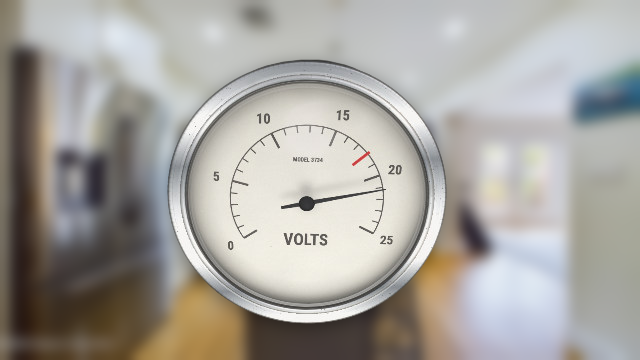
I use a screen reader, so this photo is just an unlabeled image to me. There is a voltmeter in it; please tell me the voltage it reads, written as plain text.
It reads 21 V
